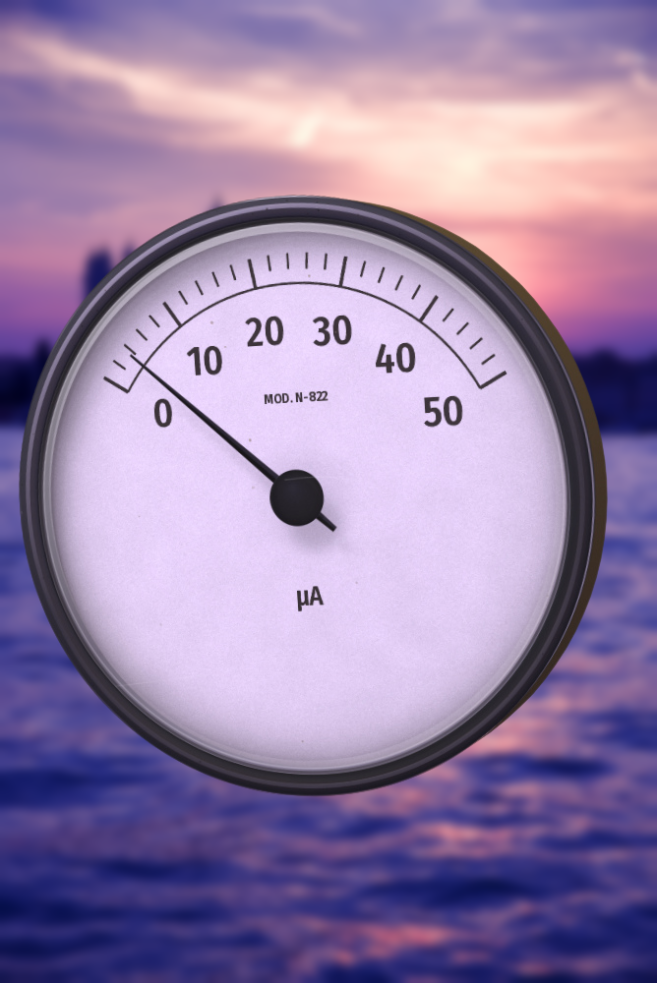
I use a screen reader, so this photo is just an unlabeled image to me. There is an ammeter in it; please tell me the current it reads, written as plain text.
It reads 4 µA
